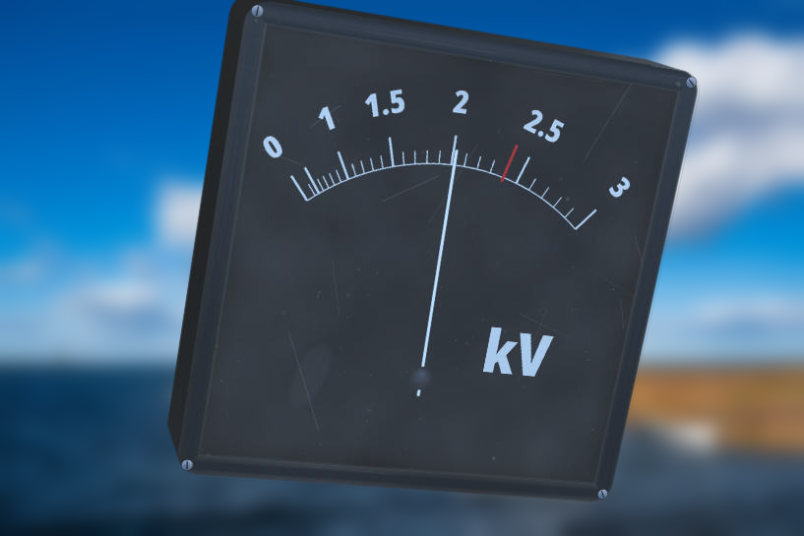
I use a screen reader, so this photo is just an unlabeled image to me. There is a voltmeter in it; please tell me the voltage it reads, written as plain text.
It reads 2 kV
